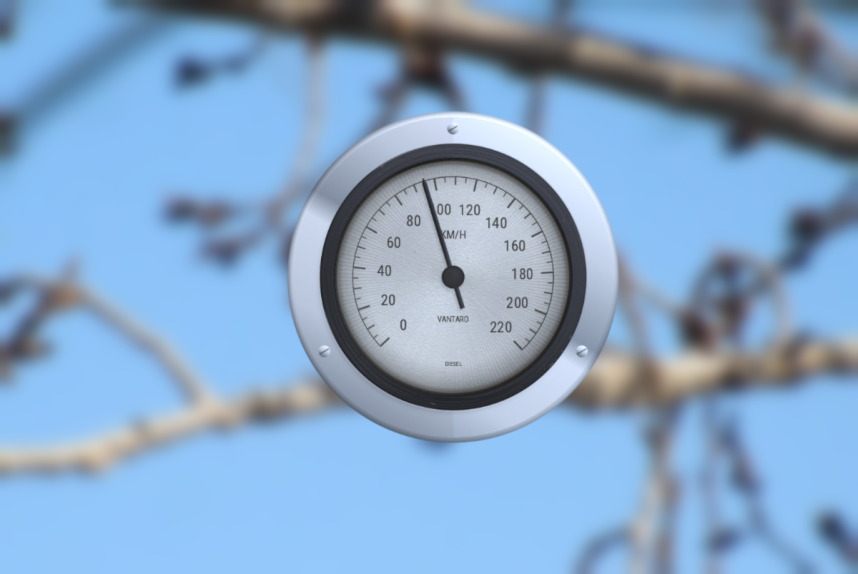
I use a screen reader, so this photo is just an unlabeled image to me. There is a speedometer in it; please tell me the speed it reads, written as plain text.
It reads 95 km/h
